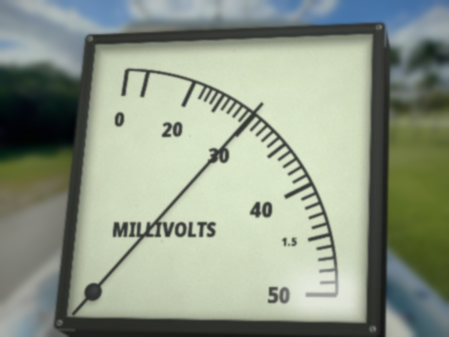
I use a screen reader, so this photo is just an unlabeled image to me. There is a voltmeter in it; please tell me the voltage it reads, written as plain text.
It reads 30 mV
